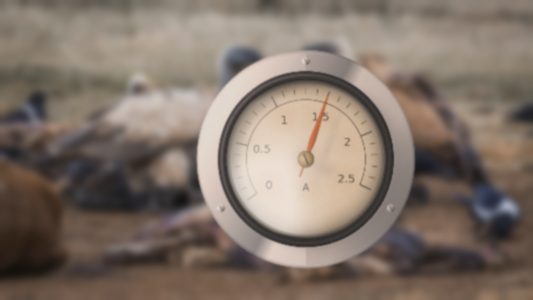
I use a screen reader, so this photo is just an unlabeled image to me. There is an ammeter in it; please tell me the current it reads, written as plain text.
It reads 1.5 A
